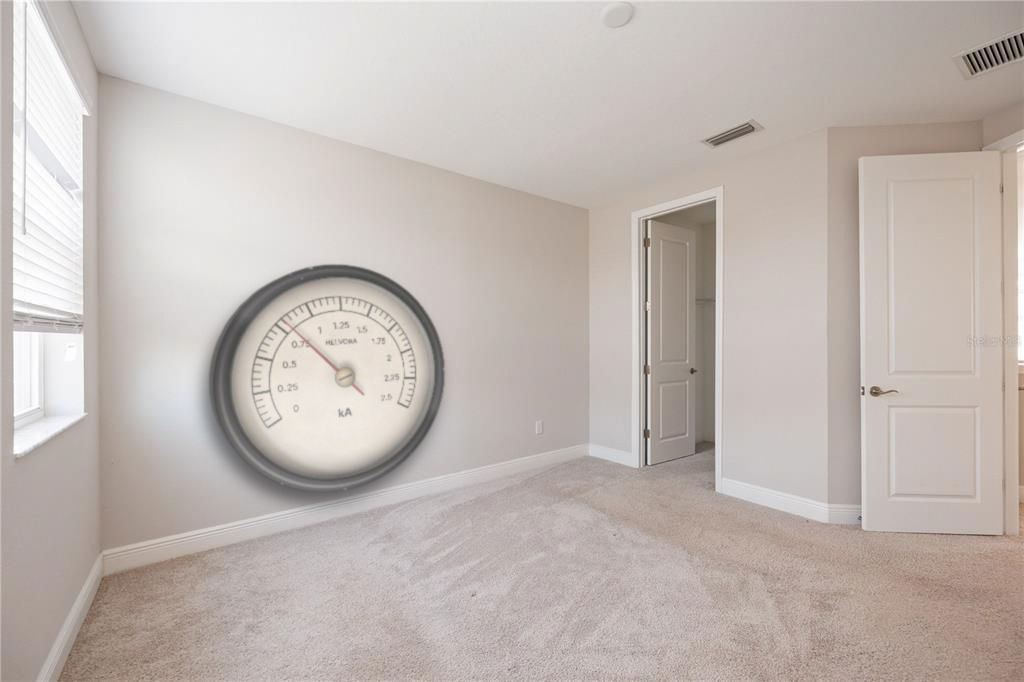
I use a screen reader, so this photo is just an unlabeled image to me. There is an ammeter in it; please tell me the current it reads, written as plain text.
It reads 0.8 kA
